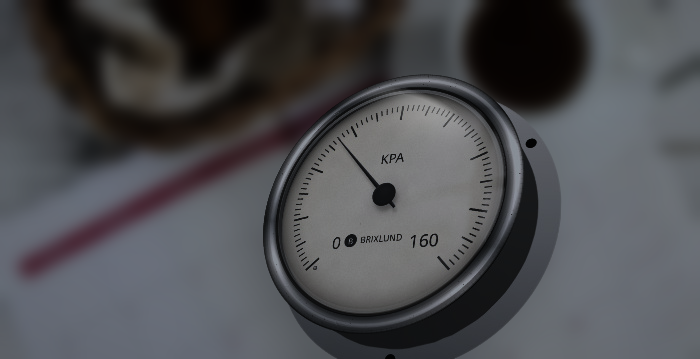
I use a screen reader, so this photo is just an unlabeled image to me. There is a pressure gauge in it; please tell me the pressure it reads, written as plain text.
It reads 54 kPa
